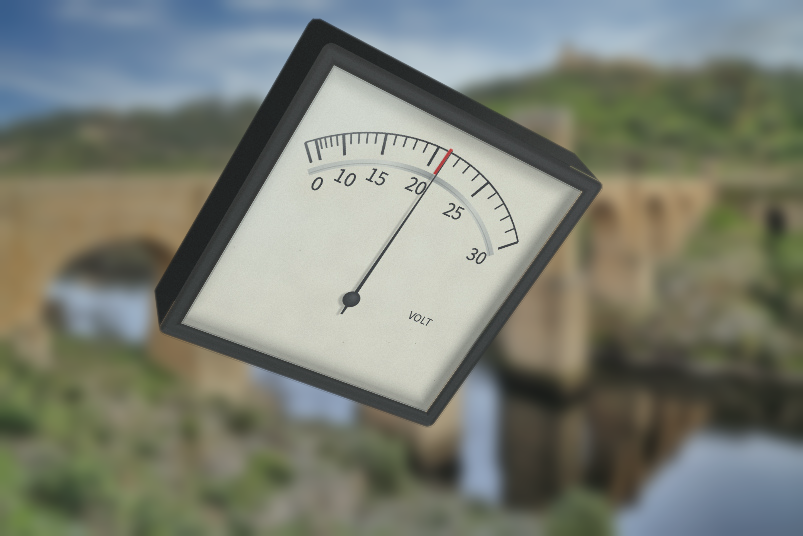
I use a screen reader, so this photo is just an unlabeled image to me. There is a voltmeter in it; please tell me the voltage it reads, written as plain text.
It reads 21 V
